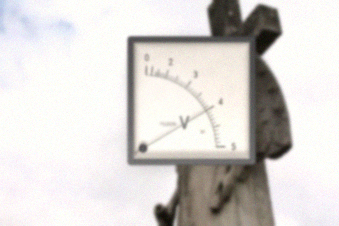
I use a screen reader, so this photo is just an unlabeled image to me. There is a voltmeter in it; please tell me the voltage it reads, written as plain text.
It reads 4 V
